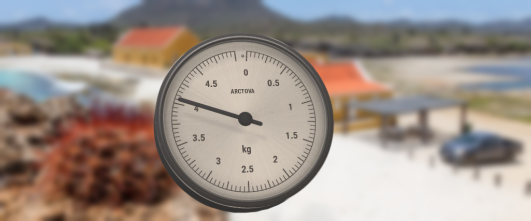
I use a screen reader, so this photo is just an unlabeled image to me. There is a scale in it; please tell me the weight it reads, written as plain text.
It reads 4.05 kg
